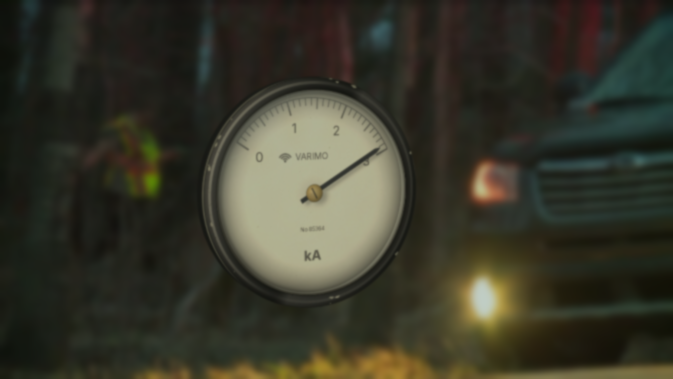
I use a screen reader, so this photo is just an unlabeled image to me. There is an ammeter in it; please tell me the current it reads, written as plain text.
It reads 2.9 kA
